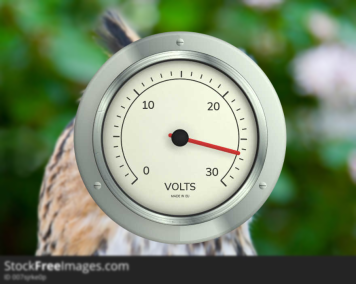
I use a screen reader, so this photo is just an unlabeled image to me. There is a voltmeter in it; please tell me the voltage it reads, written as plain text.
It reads 26.5 V
